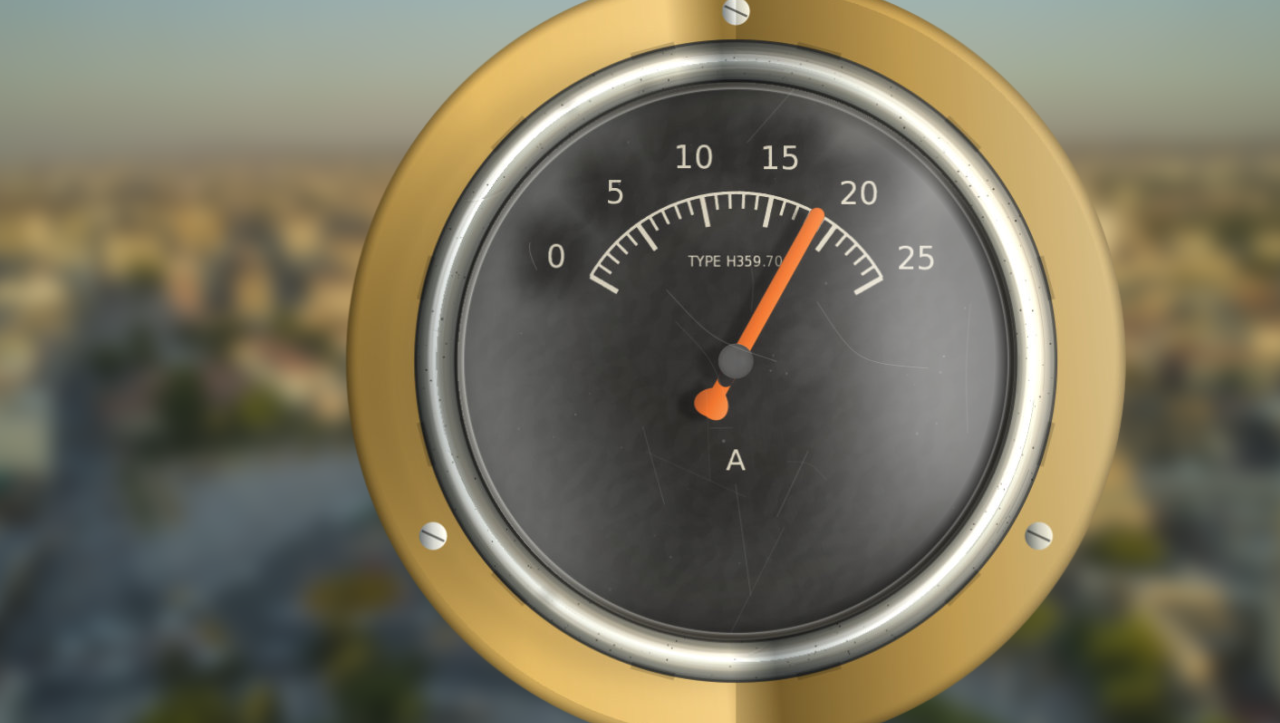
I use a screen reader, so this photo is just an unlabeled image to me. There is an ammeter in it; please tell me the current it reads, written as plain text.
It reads 18.5 A
